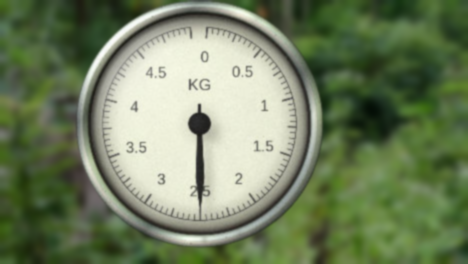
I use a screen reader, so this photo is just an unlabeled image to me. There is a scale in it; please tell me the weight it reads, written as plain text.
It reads 2.5 kg
